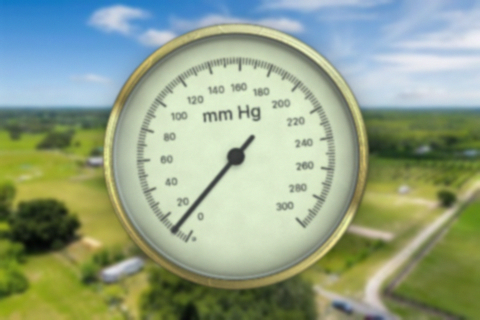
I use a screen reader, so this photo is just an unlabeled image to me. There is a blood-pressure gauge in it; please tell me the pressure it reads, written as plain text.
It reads 10 mmHg
